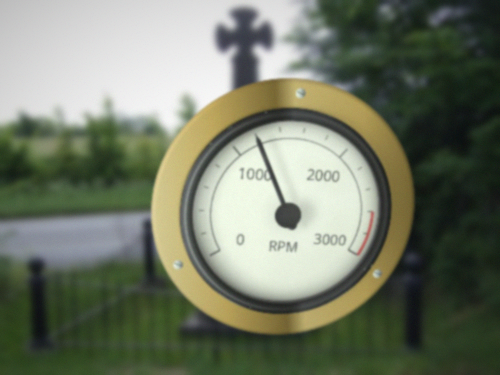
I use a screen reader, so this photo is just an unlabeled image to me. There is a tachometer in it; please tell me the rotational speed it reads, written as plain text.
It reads 1200 rpm
